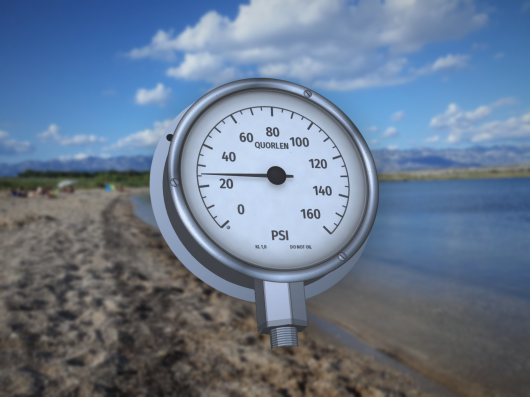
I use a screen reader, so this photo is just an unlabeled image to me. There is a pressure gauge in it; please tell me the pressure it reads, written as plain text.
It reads 25 psi
